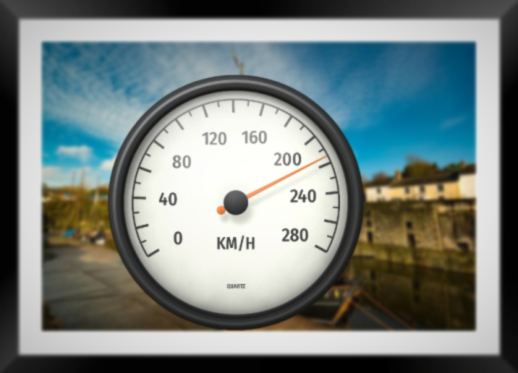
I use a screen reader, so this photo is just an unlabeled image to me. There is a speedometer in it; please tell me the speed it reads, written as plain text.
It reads 215 km/h
